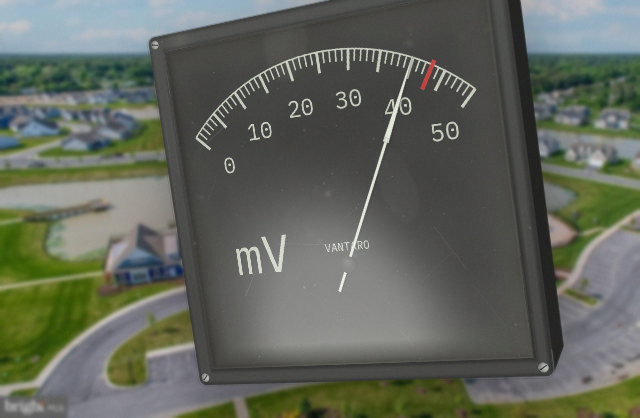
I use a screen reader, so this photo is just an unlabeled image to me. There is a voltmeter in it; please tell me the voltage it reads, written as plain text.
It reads 40 mV
